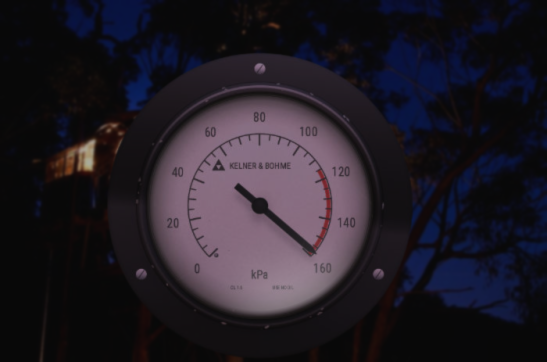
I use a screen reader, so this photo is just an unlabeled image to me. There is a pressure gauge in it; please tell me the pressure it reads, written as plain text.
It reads 157.5 kPa
